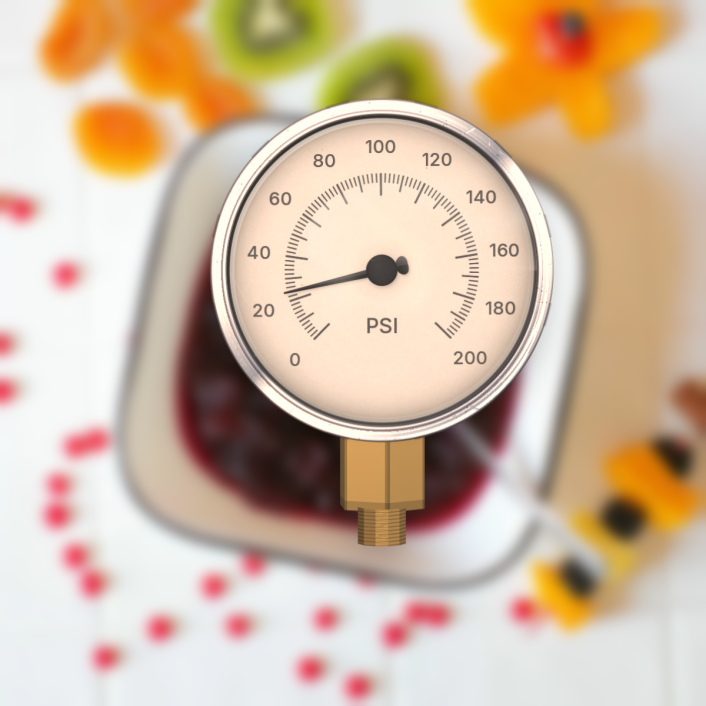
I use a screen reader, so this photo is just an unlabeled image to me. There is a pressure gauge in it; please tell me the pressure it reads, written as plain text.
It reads 24 psi
